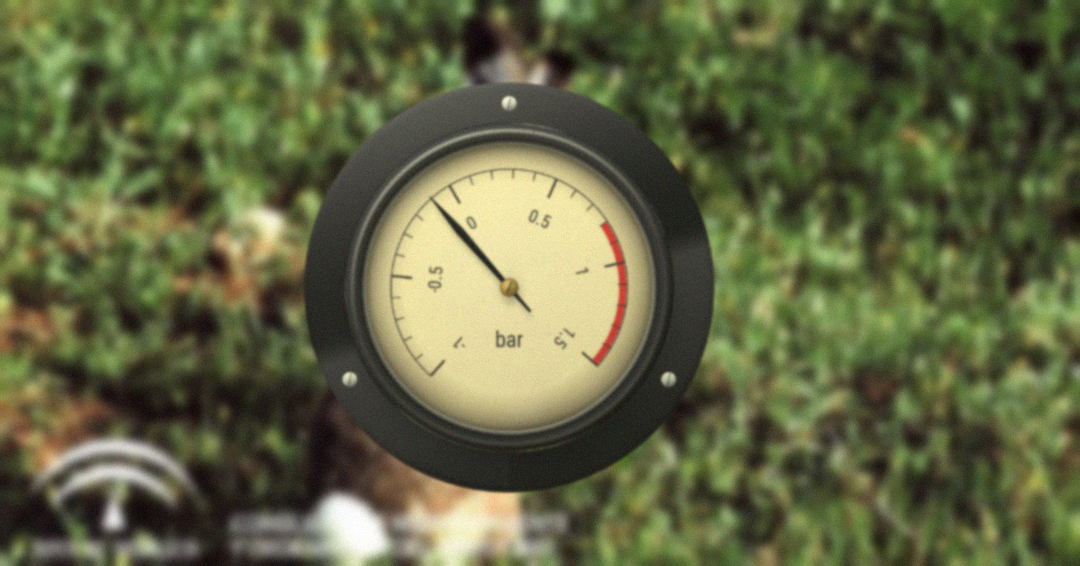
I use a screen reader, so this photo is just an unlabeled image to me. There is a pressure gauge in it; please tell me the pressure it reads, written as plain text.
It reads -0.1 bar
